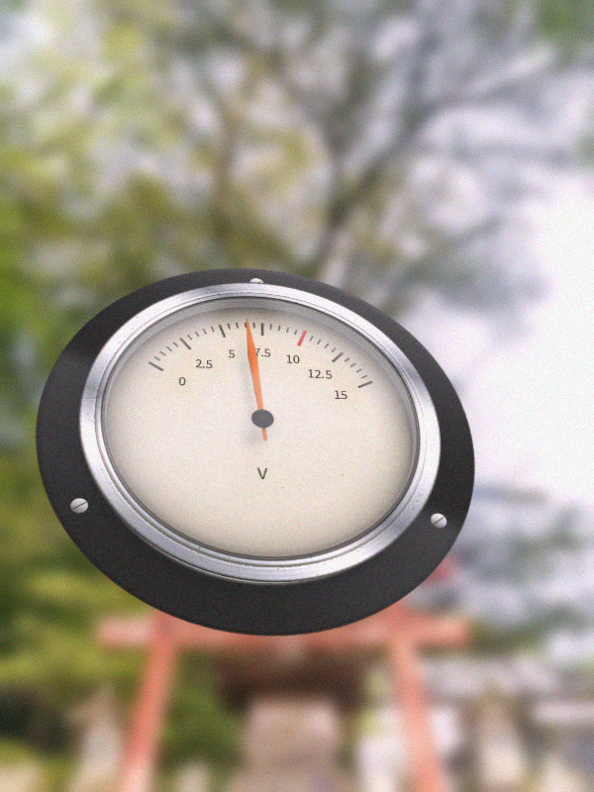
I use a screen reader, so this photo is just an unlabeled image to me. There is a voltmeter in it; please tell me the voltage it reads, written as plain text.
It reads 6.5 V
